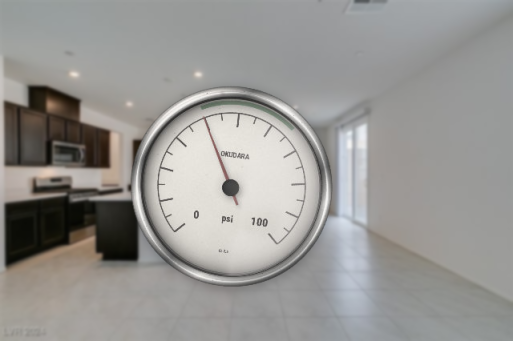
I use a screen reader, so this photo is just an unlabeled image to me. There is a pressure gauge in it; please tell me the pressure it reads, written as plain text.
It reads 40 psi
